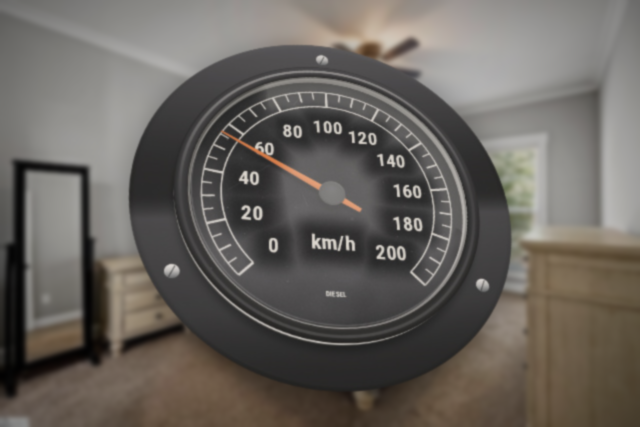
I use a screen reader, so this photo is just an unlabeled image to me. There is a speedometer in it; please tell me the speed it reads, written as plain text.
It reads 55 km/h
